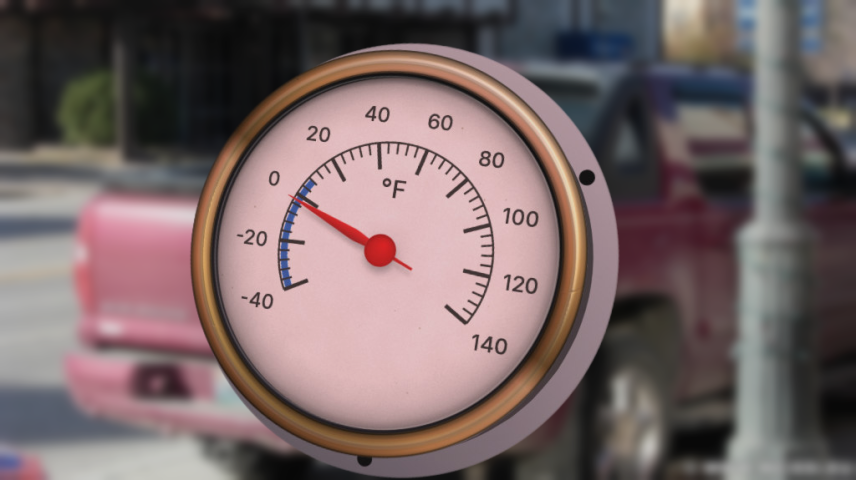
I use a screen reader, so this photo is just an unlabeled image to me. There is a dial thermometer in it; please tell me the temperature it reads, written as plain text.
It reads -2 °F
